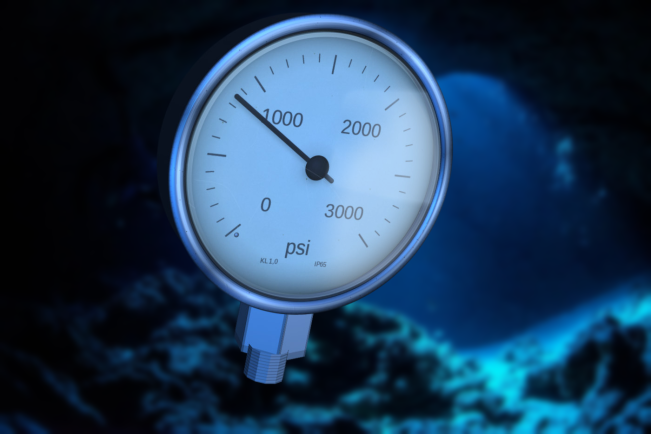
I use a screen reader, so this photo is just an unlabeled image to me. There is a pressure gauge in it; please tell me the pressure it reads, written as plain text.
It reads 850 psi
